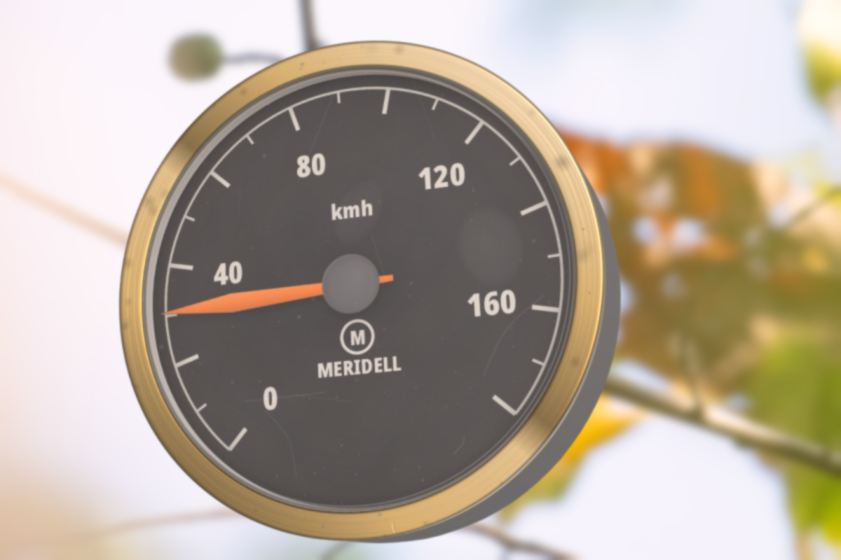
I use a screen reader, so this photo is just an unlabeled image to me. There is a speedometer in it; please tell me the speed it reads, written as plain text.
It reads 30 km/h
